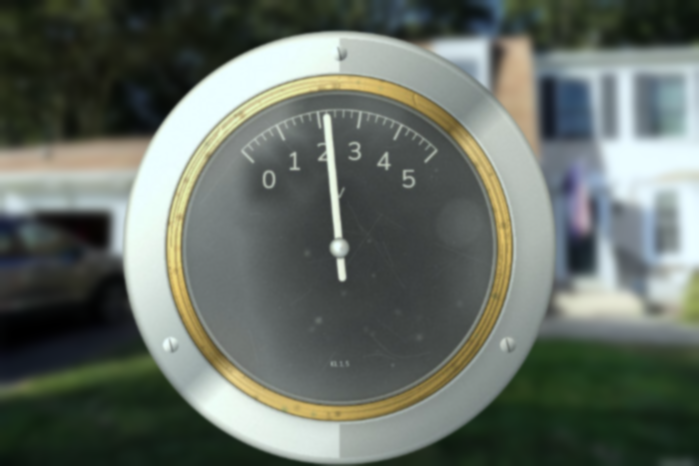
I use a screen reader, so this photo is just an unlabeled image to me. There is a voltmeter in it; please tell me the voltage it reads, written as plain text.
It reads 2.2 V
